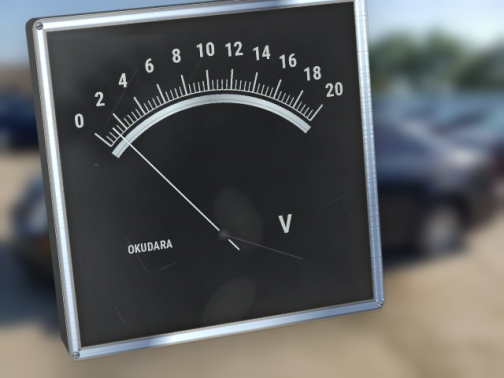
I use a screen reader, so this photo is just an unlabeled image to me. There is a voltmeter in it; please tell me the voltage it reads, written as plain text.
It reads 1.2 V
